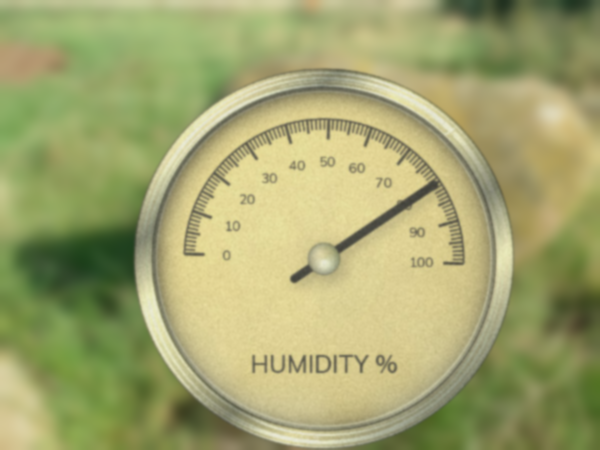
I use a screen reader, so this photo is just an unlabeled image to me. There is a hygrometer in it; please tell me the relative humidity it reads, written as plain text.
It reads 80 %
